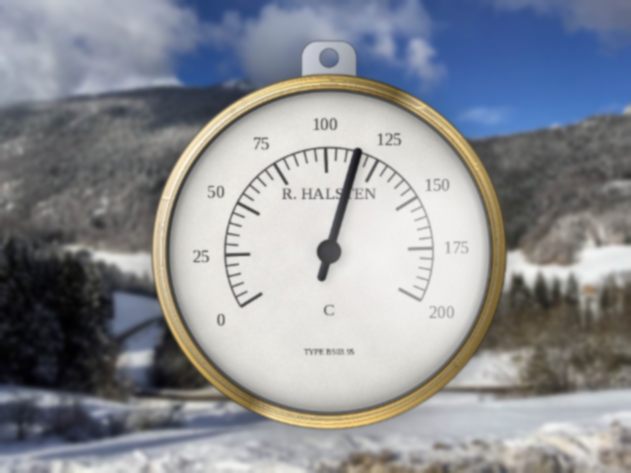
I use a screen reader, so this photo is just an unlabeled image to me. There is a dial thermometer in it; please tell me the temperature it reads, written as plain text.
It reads 115 °C
